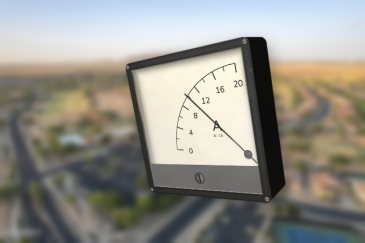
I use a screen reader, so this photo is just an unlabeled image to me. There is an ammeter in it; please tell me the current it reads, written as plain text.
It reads 10 A
